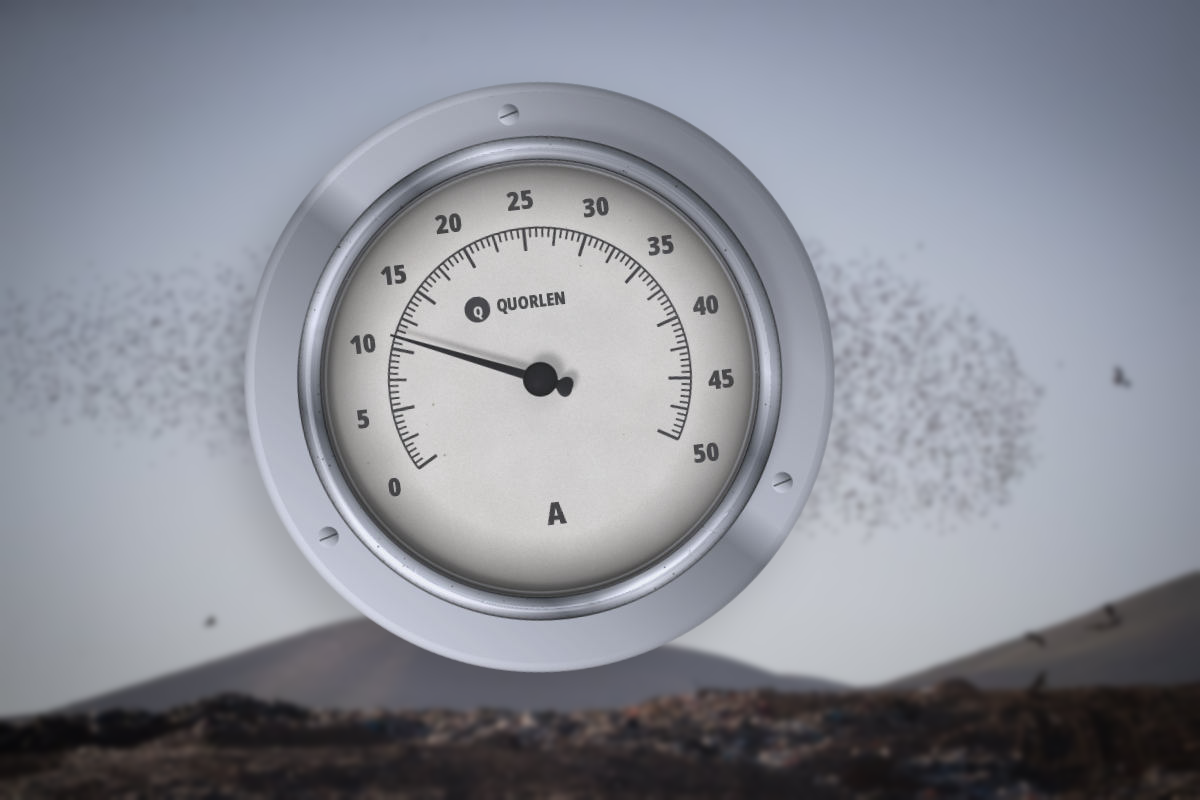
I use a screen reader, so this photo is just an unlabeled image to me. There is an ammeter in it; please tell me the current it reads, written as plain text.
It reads 11 A
